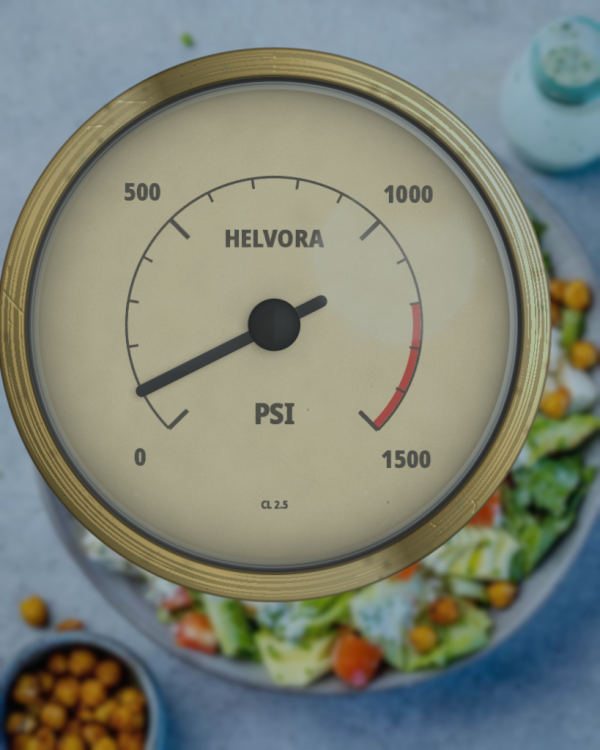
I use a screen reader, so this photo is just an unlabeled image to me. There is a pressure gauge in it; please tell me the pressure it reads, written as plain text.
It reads 100 psi
